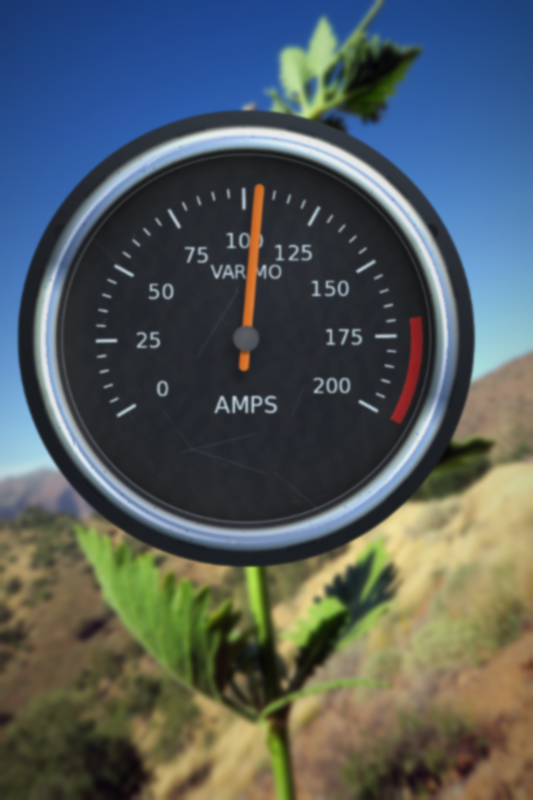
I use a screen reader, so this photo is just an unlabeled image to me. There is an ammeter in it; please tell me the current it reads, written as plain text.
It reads 105 A
